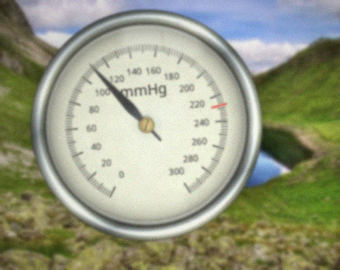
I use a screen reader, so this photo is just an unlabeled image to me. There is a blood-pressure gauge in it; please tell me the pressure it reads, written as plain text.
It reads 110 mmHg
